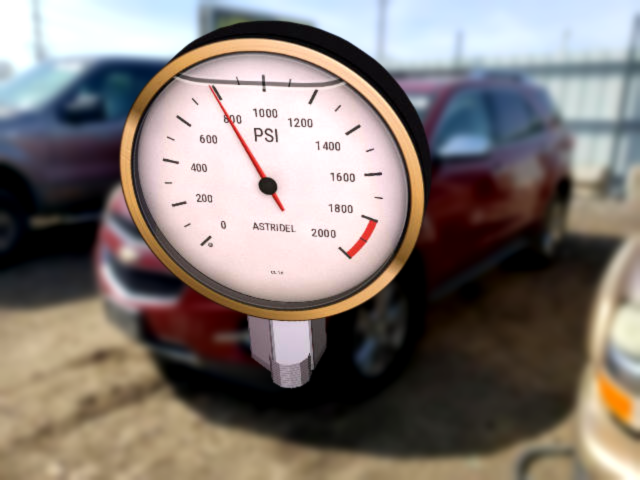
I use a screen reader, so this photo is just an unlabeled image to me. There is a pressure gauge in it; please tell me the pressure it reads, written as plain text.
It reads 800 psi
